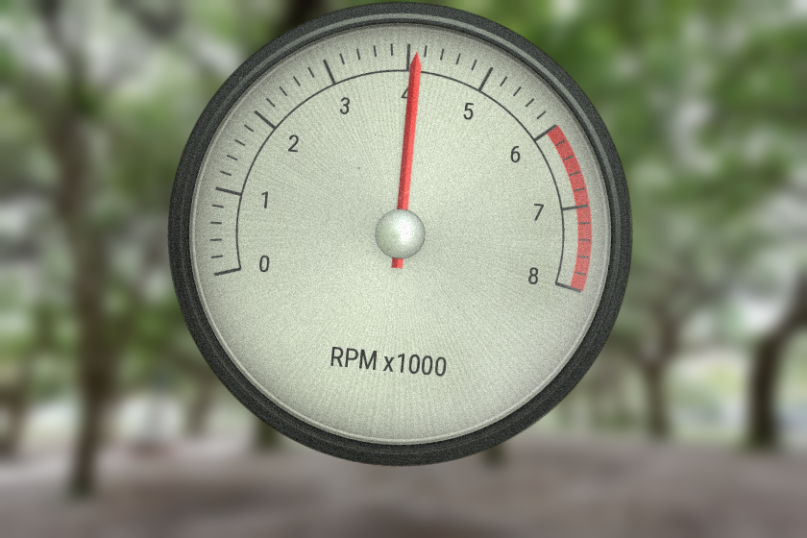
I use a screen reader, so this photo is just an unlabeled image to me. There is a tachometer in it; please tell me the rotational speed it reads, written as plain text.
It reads 4100 rpm
